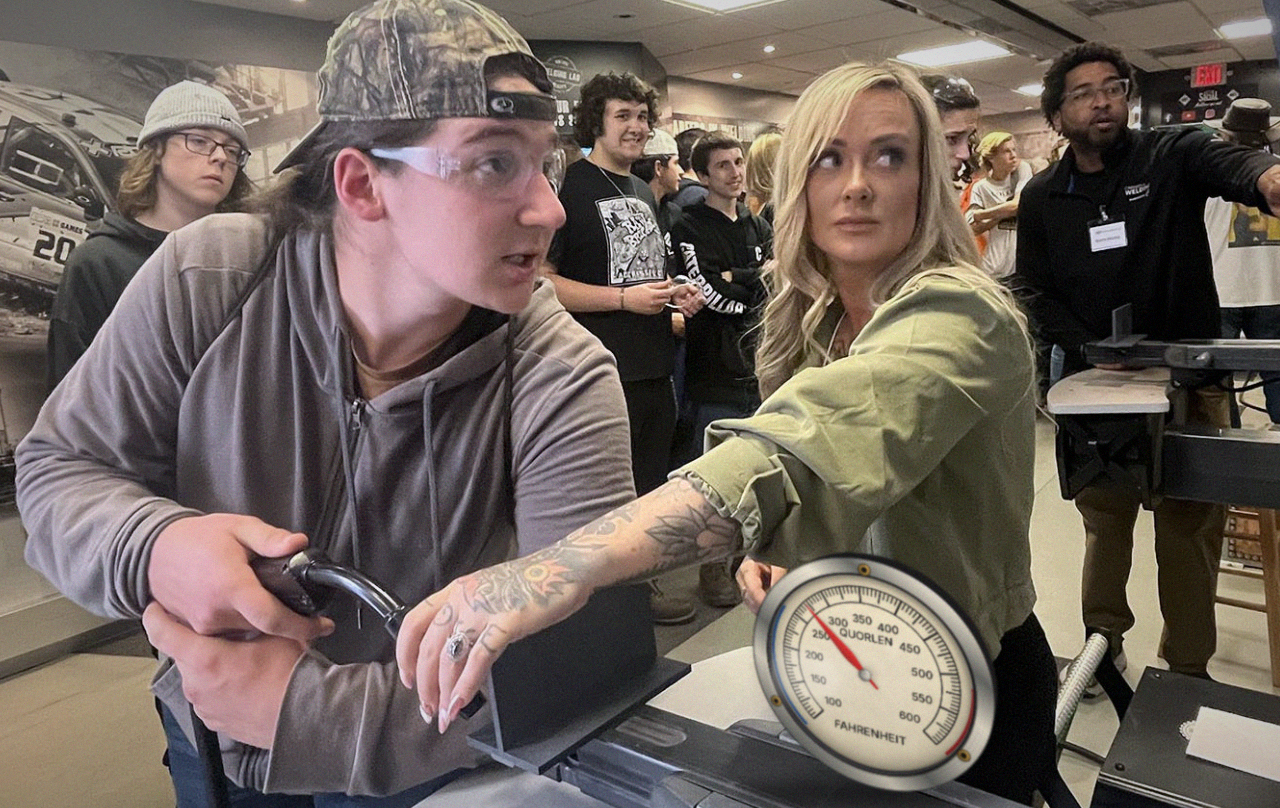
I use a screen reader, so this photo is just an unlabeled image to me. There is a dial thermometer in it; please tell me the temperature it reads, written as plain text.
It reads 275 °F
